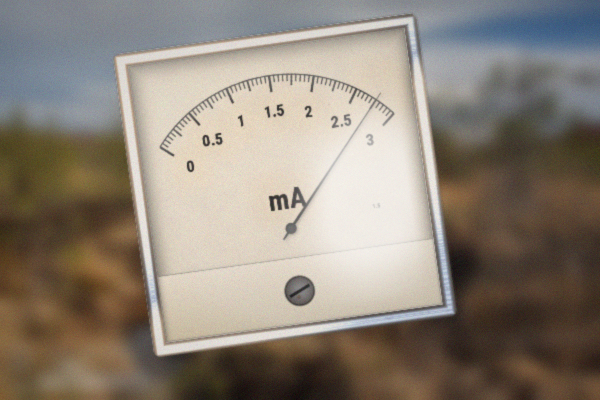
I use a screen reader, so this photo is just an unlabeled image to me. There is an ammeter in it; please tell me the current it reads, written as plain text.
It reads 2.75 mA
